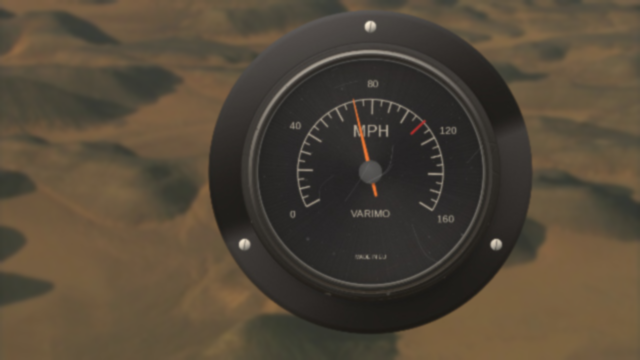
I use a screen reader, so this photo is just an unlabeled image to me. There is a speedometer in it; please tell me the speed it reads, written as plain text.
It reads 70 mph
